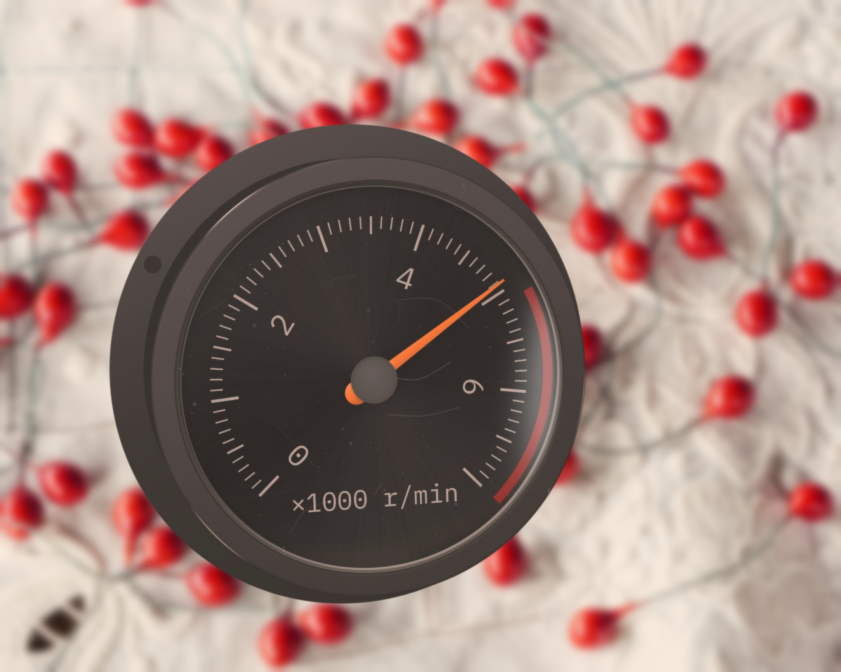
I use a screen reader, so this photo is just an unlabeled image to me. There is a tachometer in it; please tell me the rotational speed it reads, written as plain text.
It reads 4900 rpm
